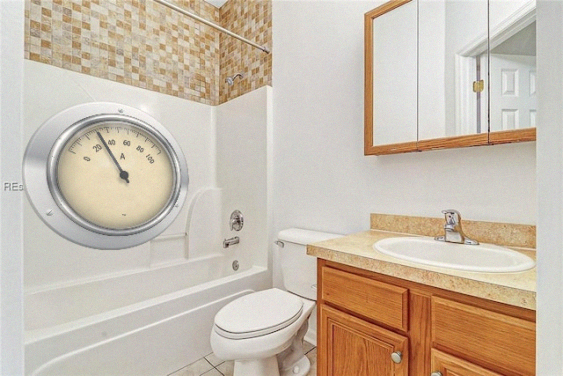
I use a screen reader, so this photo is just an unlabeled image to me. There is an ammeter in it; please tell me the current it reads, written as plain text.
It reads 30 A
